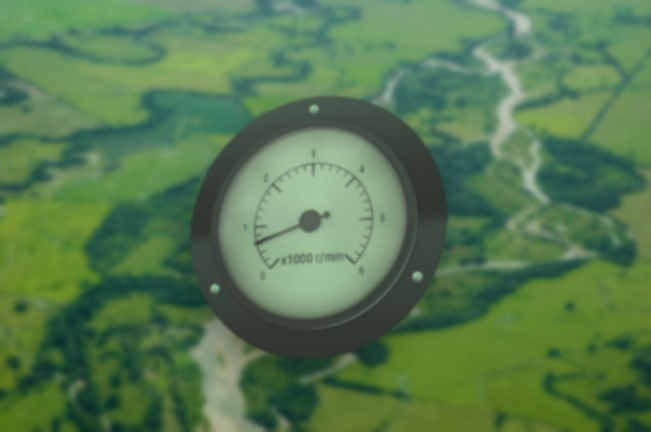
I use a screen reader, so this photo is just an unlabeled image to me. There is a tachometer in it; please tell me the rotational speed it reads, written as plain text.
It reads 600 rpm
